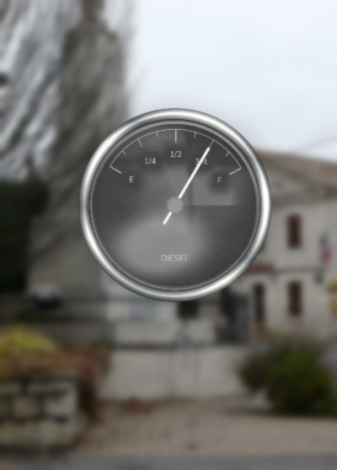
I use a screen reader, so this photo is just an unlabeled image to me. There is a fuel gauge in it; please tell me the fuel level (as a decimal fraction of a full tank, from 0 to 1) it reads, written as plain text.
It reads 0.75
